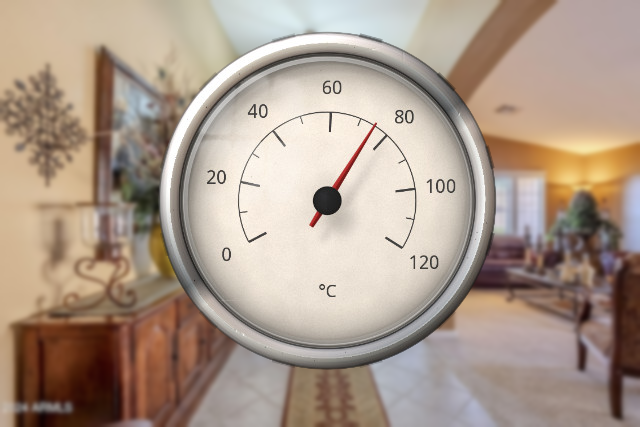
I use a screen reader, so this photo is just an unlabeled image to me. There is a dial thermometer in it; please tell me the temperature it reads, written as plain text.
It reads 75 °C
